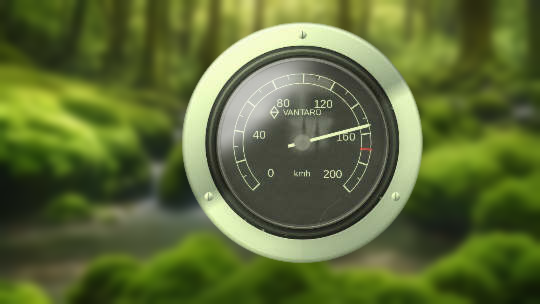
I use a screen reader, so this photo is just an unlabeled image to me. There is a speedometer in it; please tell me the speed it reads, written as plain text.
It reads 155 km/h
